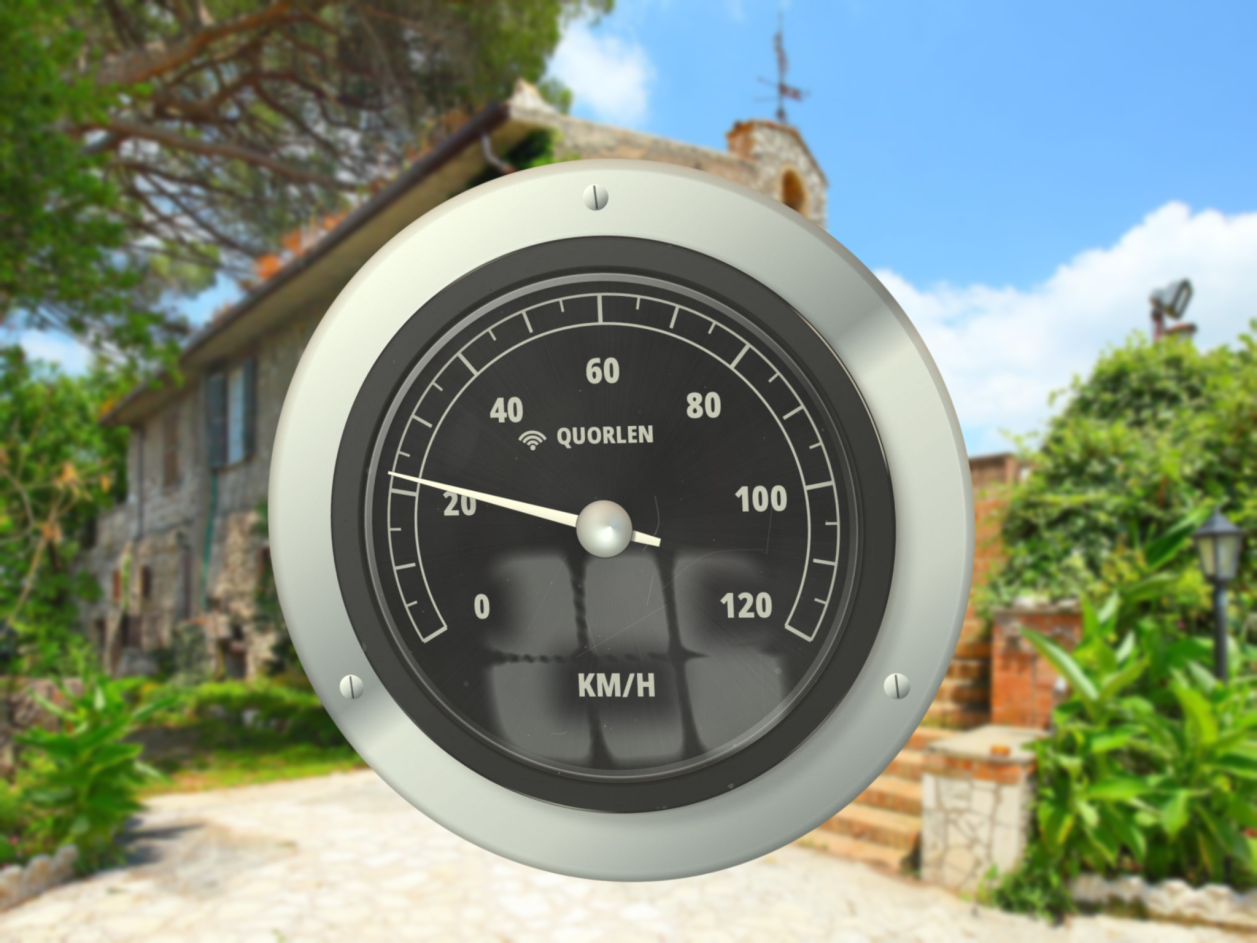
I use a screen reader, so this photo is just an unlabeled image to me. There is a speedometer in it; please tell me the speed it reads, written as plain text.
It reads 22.5 km/h
